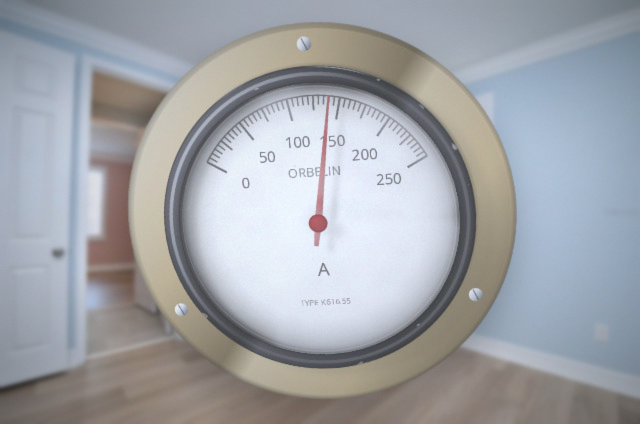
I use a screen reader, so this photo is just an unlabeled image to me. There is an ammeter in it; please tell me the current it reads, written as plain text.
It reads 140 A
